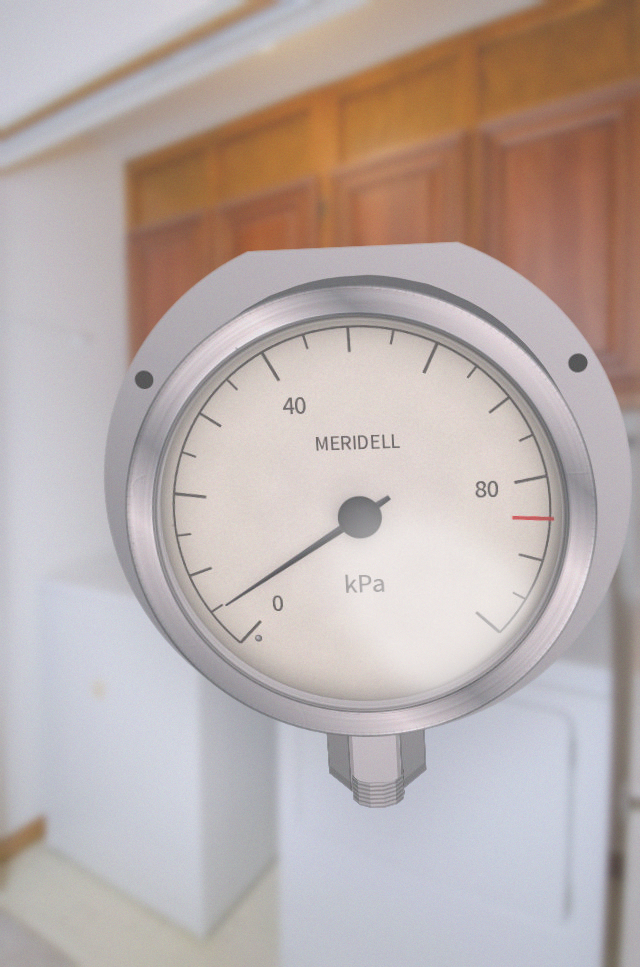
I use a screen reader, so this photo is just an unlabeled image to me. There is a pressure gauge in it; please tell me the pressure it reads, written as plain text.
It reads 5 kPa
